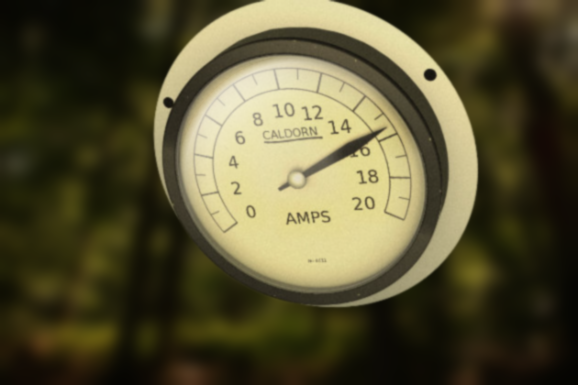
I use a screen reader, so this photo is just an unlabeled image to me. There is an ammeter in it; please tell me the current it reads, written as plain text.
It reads 15.5 A
